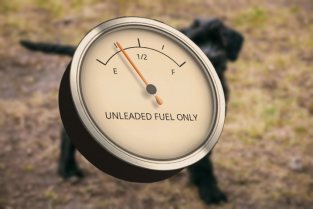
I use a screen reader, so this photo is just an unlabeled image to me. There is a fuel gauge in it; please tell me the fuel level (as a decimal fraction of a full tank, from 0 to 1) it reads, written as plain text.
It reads 0.25
